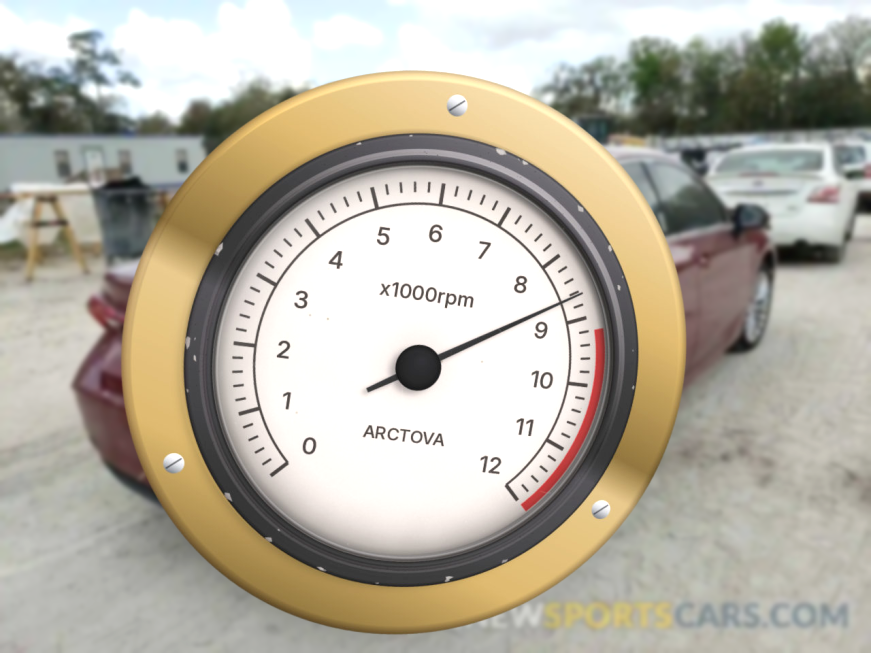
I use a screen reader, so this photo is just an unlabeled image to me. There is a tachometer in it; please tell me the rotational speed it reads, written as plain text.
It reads 8600 rpm
